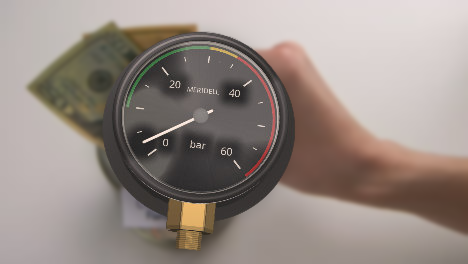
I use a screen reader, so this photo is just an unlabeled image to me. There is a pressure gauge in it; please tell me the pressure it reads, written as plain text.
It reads 2.5 bar
